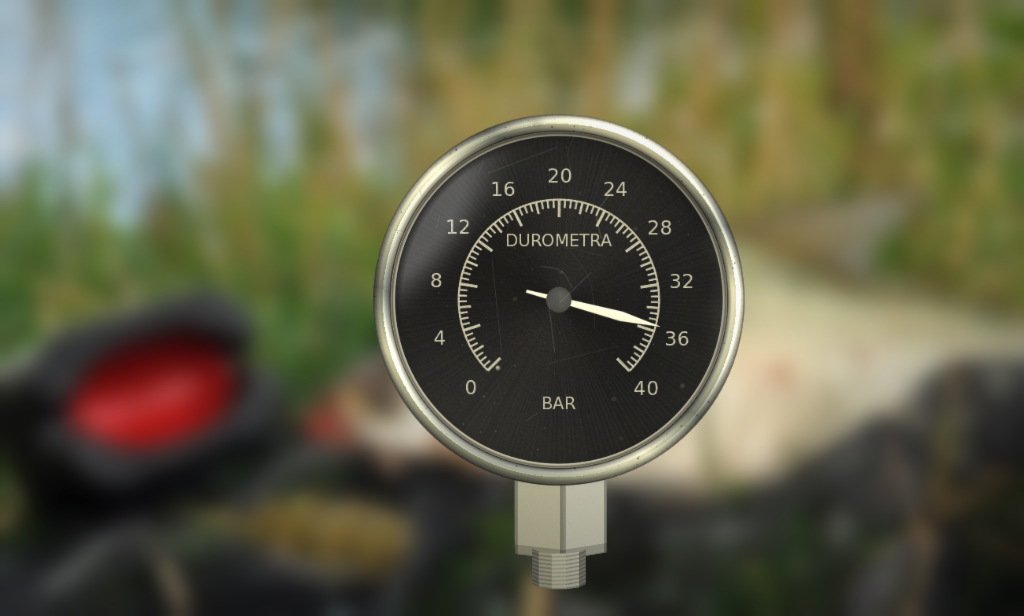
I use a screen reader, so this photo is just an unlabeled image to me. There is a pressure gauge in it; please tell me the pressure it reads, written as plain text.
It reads 35.5 bar
